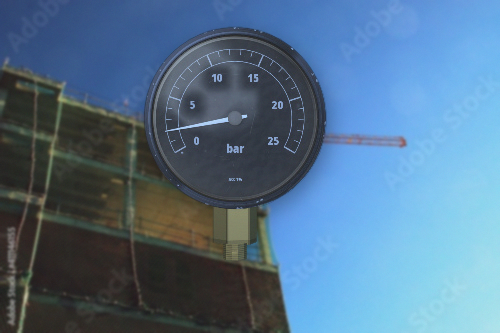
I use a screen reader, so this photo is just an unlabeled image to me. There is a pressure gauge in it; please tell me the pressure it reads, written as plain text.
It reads 2 bar
